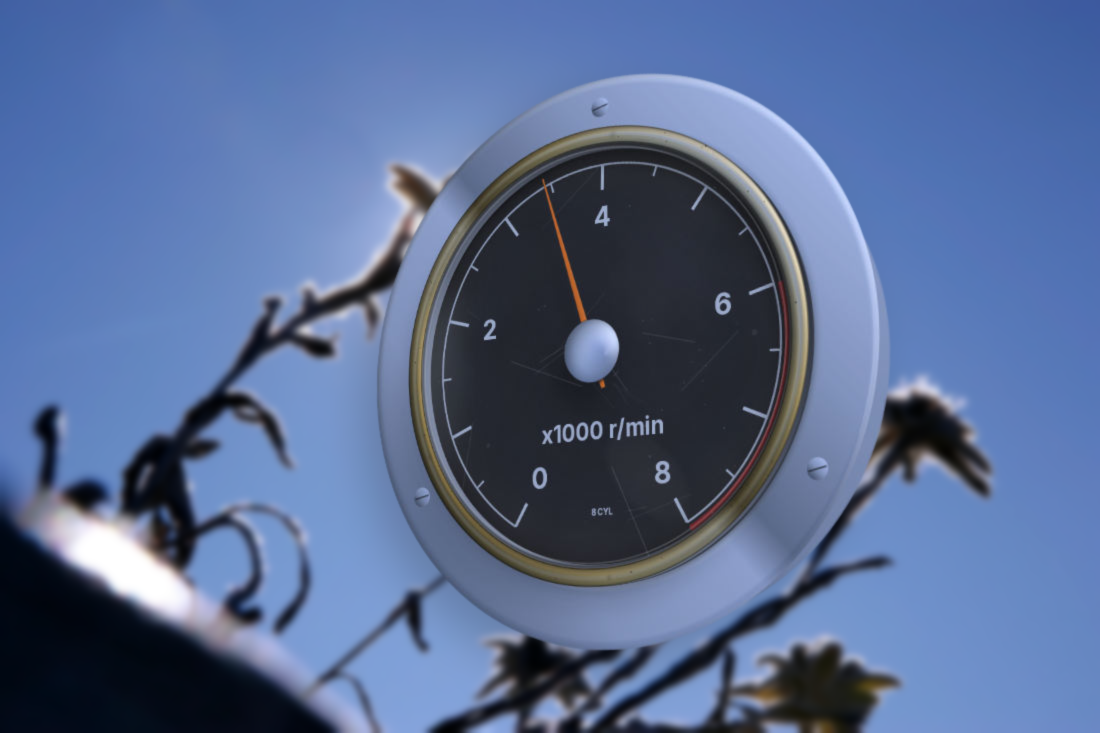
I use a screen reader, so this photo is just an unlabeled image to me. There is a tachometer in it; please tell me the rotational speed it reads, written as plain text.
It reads 3500 rpm
